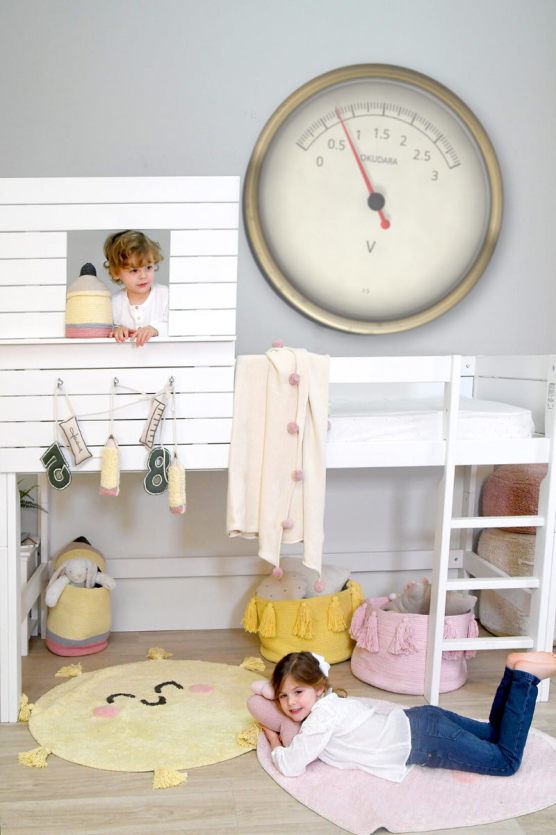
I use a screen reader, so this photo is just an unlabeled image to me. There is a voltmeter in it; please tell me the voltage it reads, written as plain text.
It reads 0.75 V
